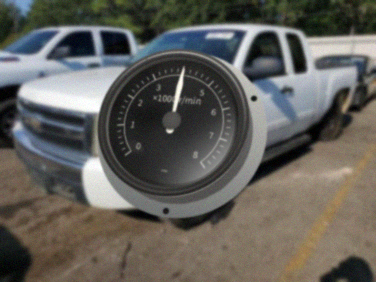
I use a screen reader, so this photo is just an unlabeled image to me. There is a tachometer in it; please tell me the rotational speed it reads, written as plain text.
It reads 4000 rpm
